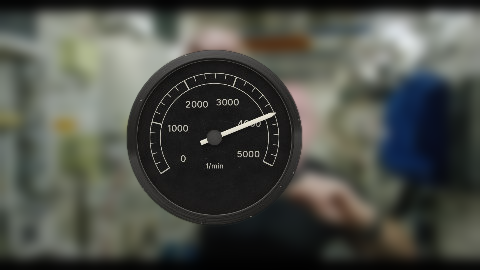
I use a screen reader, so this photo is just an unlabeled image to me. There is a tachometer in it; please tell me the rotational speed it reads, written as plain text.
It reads 4000 rpm
